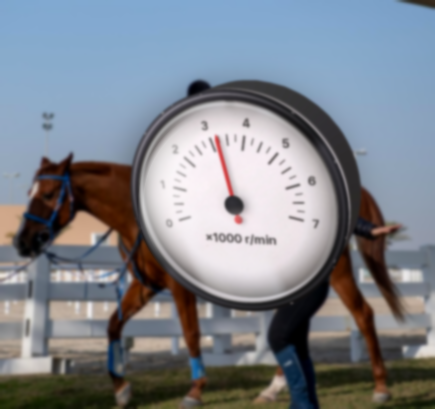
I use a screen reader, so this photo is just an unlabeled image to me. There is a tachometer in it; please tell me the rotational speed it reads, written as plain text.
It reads 3250 rpm
